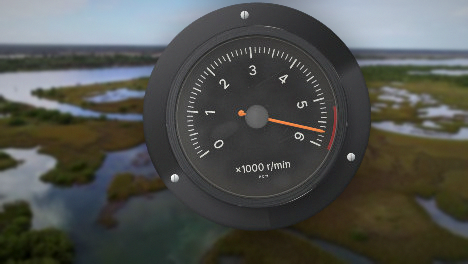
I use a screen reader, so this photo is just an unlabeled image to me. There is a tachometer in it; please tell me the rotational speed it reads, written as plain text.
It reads 5700 rpm
